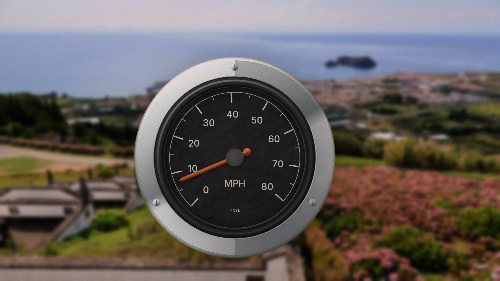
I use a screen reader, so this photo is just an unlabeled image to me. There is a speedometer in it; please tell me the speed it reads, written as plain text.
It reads 7.5 mph
